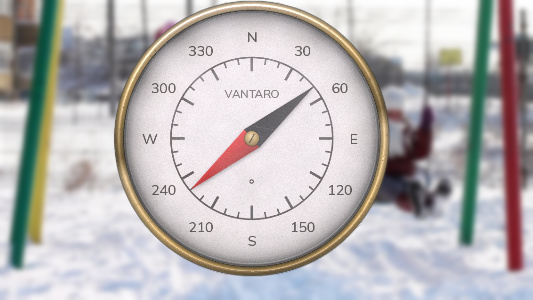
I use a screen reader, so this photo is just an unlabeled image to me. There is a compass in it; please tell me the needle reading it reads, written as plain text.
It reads 230 °
